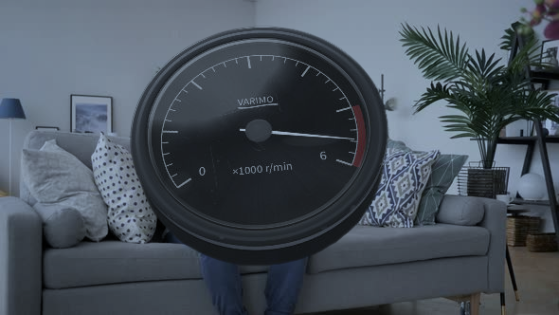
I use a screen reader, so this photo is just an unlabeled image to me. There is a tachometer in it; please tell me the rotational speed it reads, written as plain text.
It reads 5600 rpm
